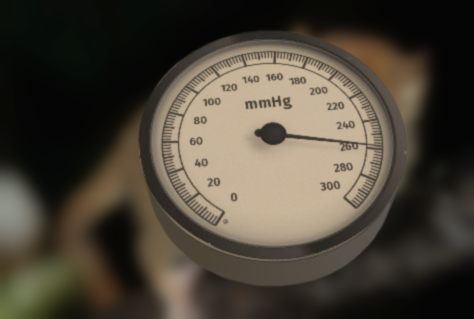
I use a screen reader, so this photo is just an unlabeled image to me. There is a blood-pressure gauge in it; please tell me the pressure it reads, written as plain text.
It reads 260 mmHg
